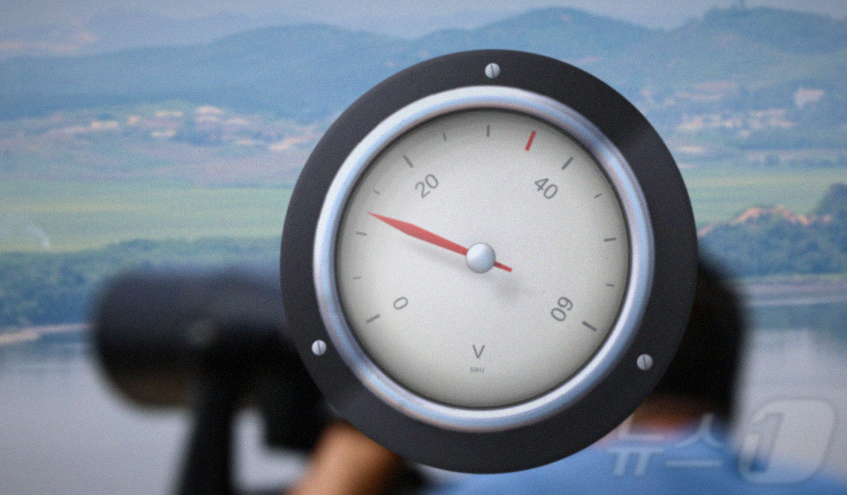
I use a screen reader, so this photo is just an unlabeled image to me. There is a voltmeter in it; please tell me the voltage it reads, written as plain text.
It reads 12.5 V
